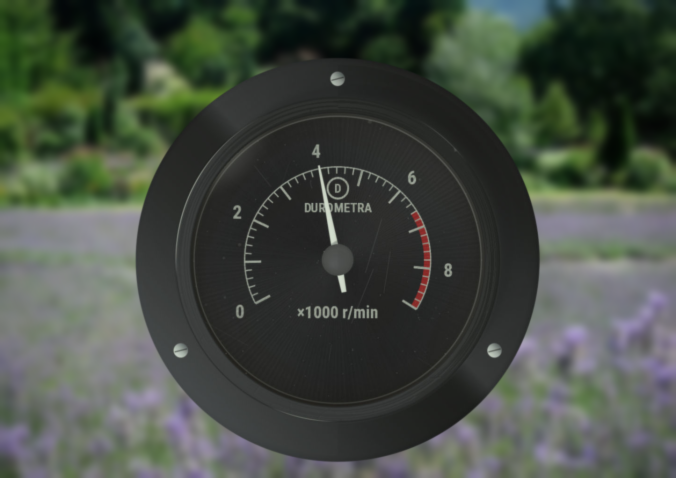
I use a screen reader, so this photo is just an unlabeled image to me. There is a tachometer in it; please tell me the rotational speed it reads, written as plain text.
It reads 4000 rpm
